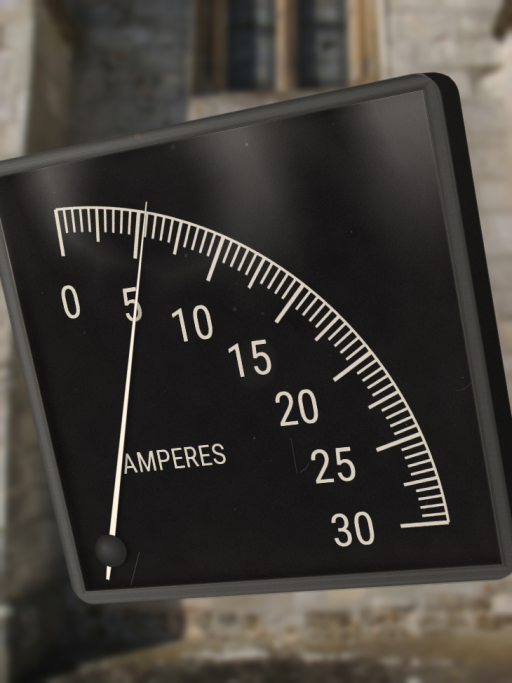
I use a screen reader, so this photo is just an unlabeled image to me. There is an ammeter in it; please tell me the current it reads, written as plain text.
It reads 5.5 A
